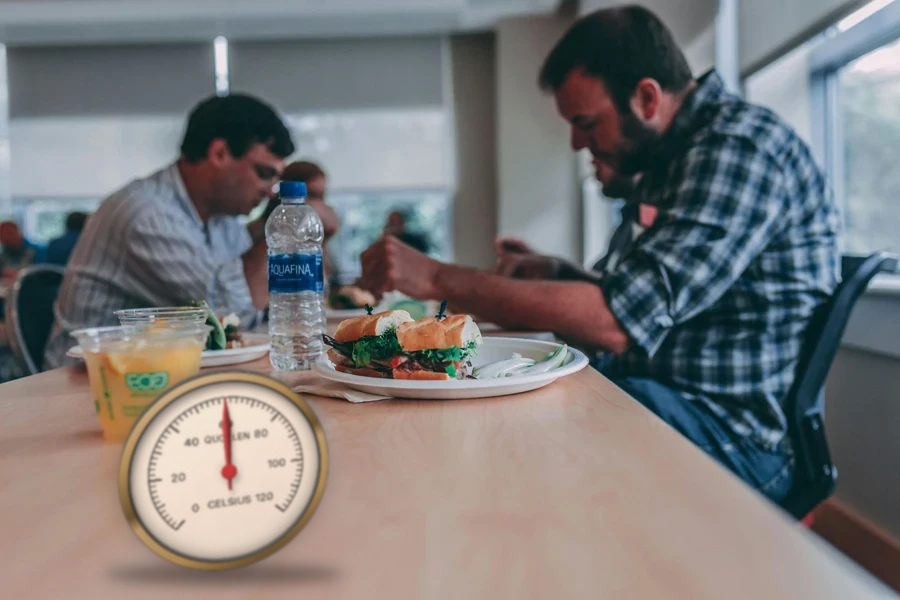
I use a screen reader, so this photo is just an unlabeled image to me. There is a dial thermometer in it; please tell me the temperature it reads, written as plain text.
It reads 60 °C
